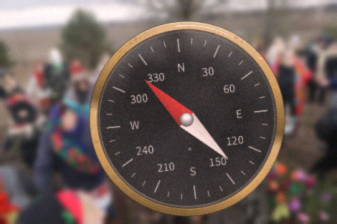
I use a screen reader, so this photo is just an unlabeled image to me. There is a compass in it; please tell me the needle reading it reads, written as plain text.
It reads 320 °
